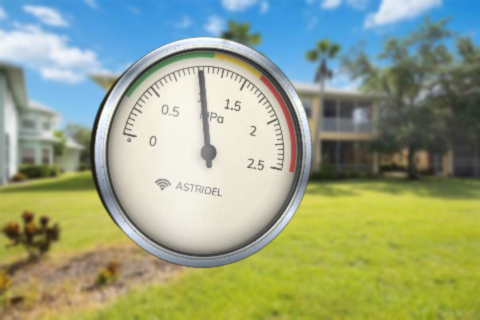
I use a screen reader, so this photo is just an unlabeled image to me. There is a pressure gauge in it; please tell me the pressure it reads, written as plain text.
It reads 1 MPa
